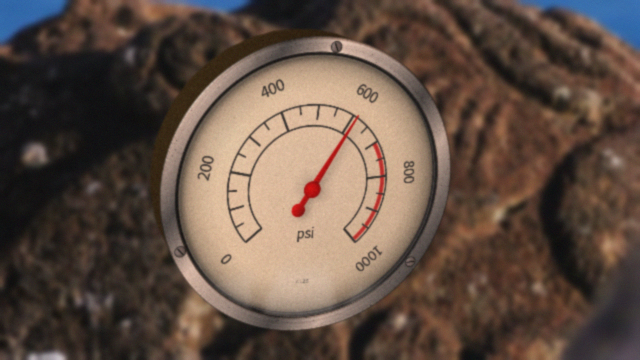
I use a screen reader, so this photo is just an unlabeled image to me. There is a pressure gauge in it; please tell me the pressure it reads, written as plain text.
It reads 600 psi
